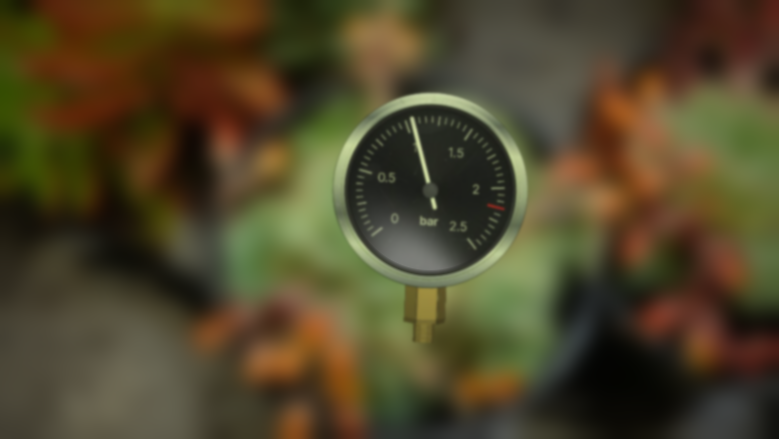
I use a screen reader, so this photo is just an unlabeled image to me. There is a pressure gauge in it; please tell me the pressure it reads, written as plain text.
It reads 1.05 bar
